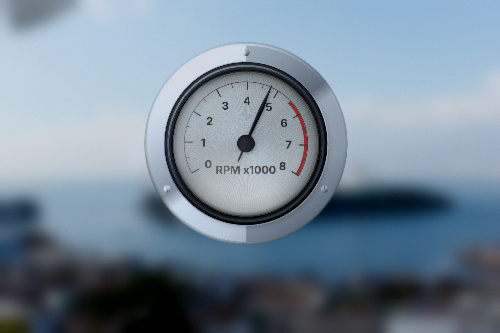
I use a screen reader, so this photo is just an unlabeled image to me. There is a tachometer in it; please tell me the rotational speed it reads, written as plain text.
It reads 4750 rpm
